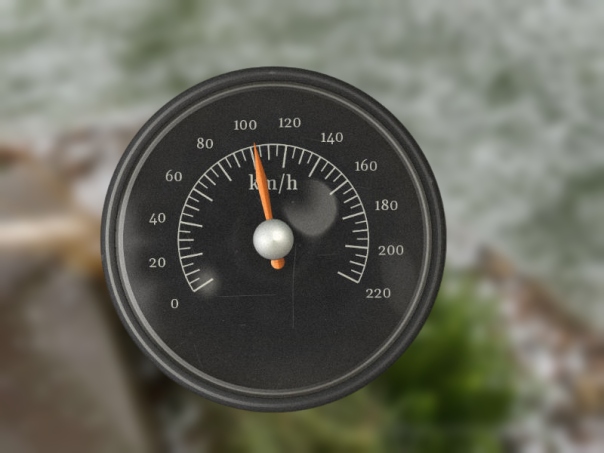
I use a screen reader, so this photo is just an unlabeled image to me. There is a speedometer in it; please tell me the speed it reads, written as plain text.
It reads 102.5 km/h
